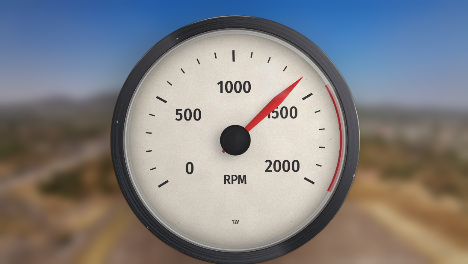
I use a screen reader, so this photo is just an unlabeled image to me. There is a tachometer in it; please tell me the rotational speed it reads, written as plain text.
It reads 1400 rpm
